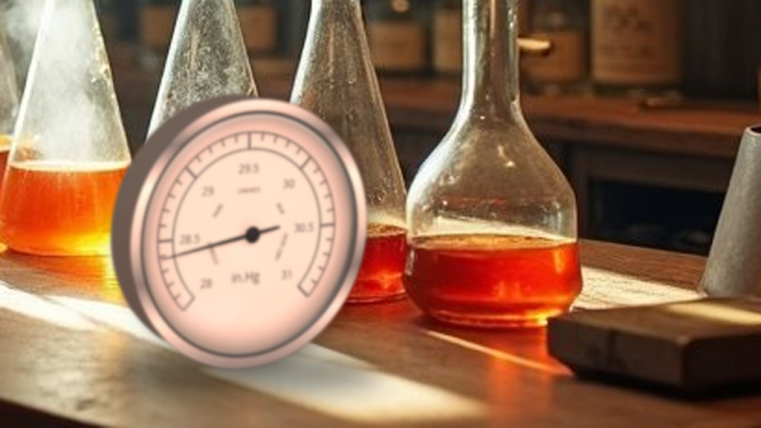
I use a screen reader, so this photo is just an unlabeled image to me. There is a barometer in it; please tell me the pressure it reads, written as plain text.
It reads 28.4 inHg
